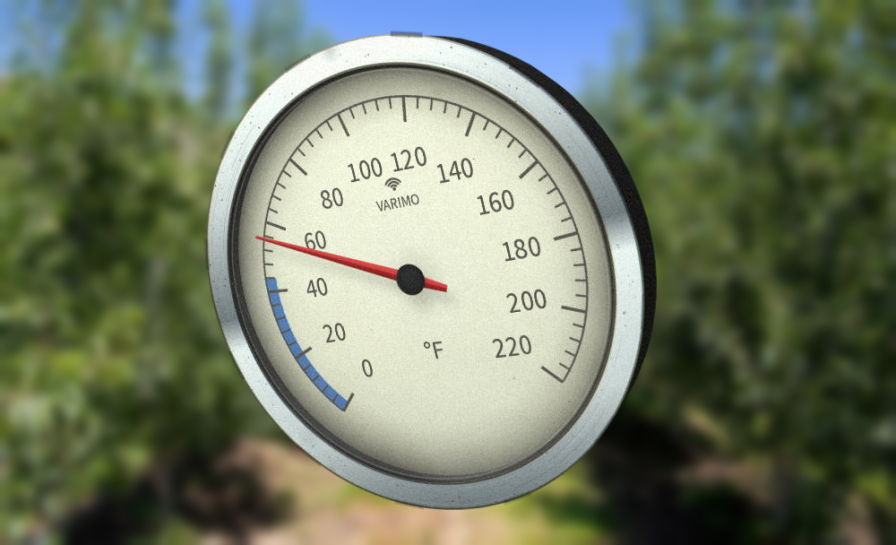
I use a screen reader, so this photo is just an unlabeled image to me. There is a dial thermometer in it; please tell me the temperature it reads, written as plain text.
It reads 56 °F
